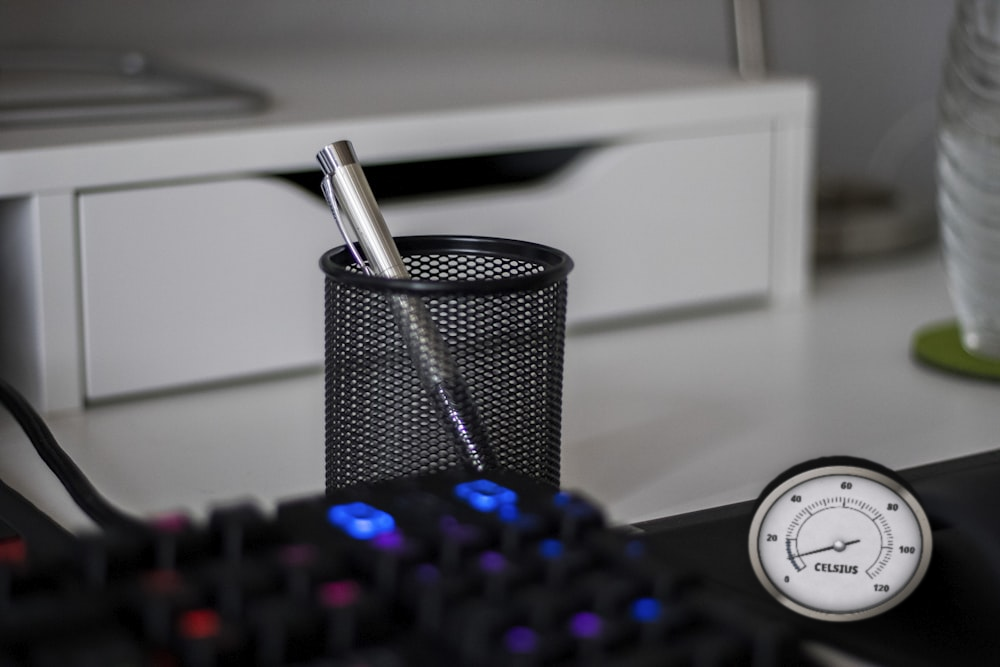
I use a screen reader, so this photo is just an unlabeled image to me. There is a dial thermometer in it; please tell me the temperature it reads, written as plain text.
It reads 10 °C
